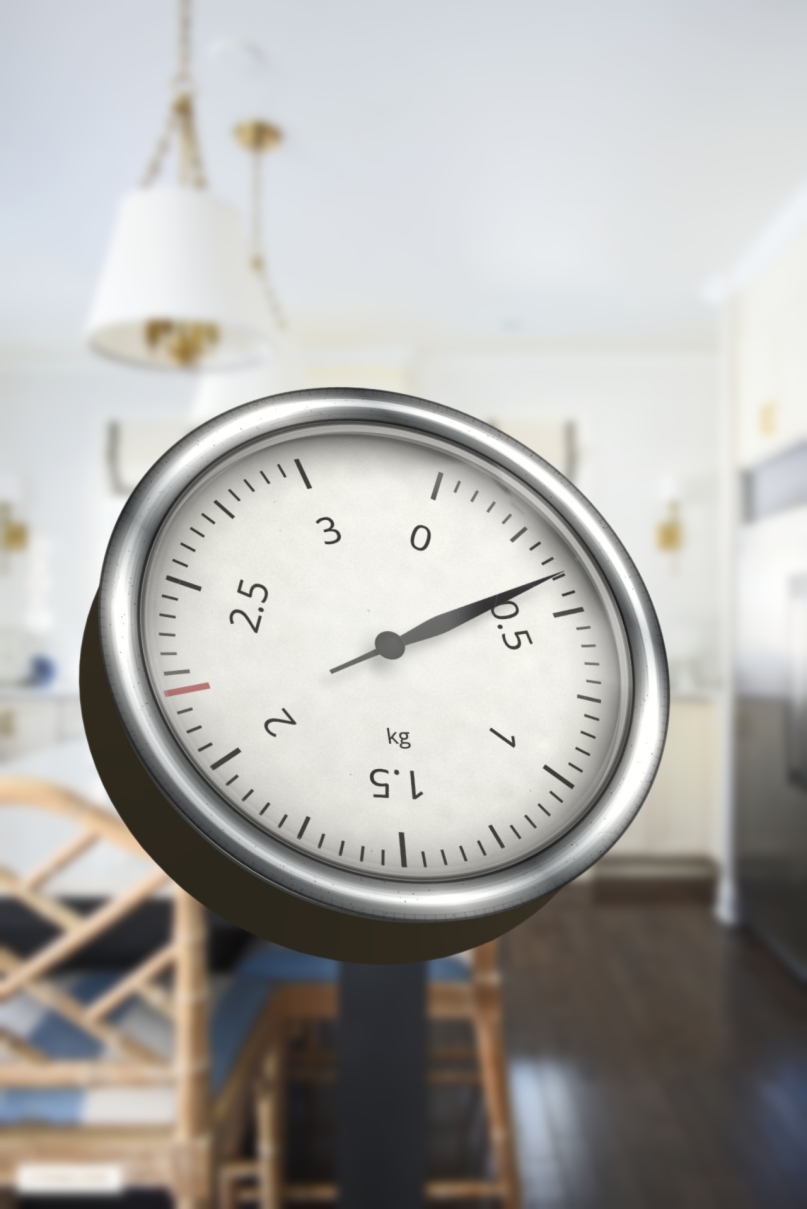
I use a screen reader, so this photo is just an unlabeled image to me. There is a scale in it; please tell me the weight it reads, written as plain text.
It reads 0.4 kg
